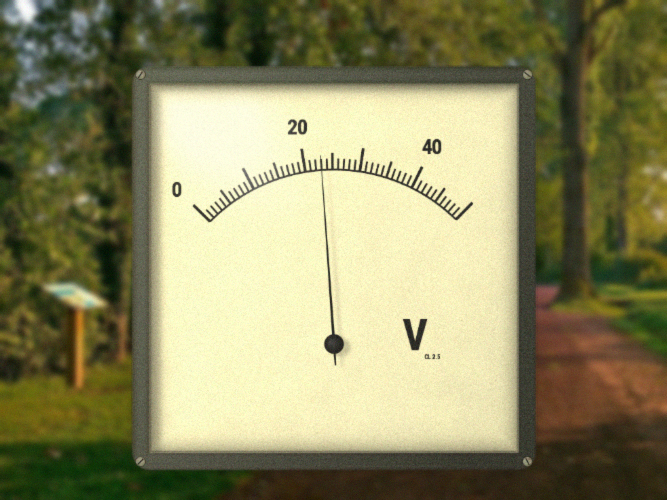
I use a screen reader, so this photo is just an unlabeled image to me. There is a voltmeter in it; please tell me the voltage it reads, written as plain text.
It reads 23 V
